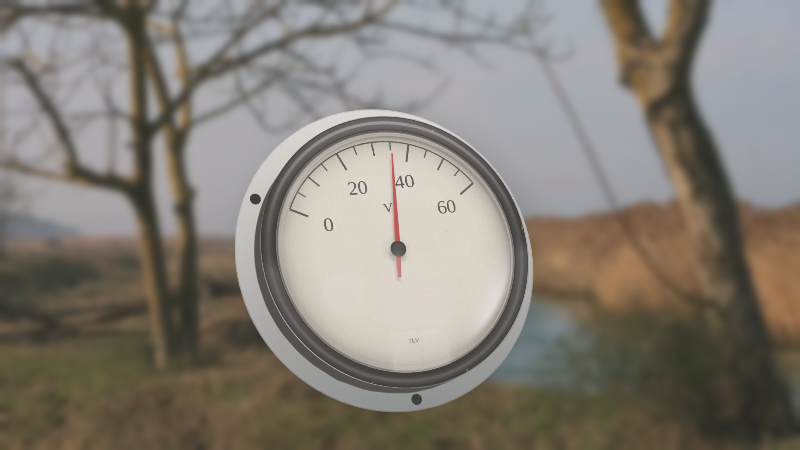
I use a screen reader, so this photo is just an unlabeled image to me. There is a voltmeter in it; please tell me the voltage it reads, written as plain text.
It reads 35 V
